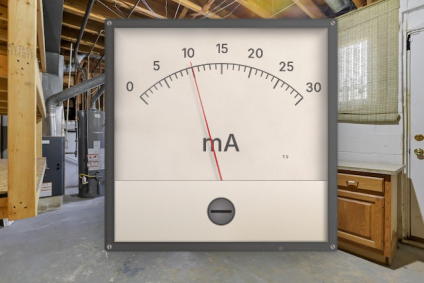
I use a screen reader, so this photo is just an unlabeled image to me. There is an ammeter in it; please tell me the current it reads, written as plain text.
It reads 10 mA
